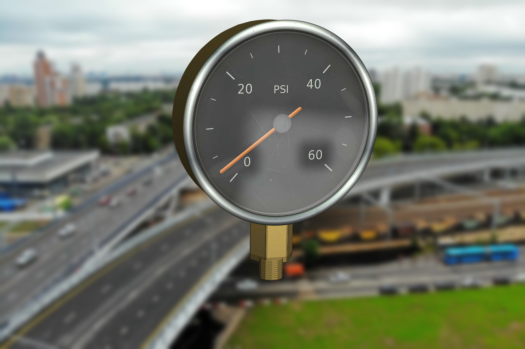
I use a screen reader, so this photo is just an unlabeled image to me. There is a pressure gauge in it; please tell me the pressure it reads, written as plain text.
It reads 2.5 psi
